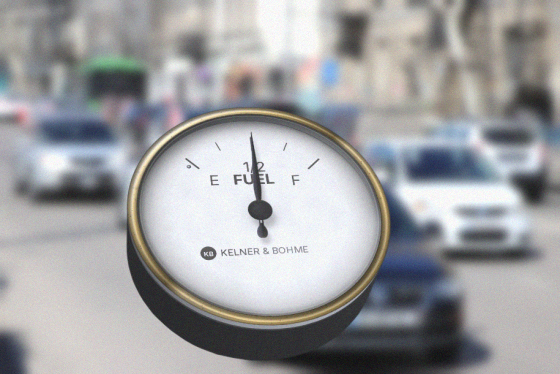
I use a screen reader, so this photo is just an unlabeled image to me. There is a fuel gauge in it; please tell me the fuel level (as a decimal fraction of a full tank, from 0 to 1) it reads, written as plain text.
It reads 0.5
